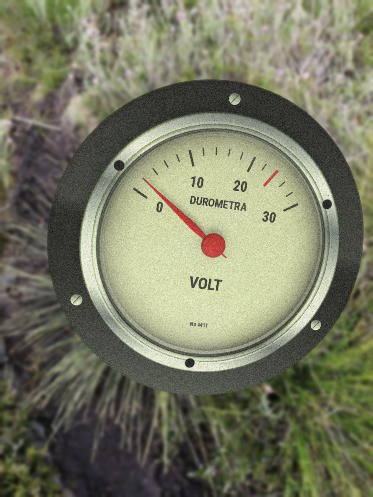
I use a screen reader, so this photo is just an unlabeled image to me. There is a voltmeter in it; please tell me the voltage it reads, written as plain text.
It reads 2 V
